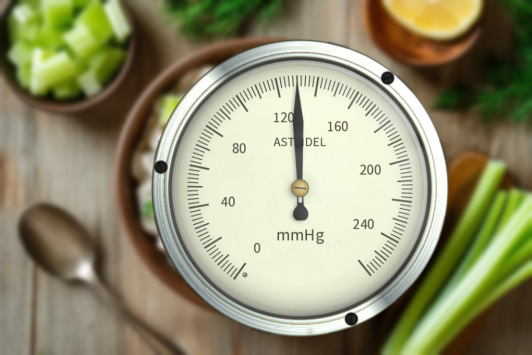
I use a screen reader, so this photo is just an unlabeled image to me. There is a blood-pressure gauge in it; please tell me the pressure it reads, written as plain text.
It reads 130 mmHg
